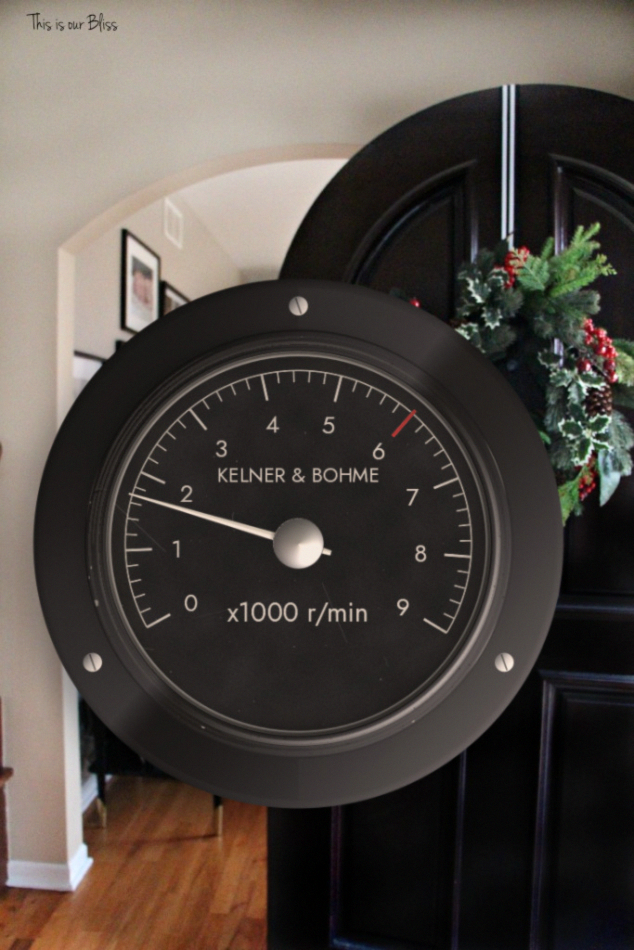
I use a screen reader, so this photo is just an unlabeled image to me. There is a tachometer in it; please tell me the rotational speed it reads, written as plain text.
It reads 1700 rpm
